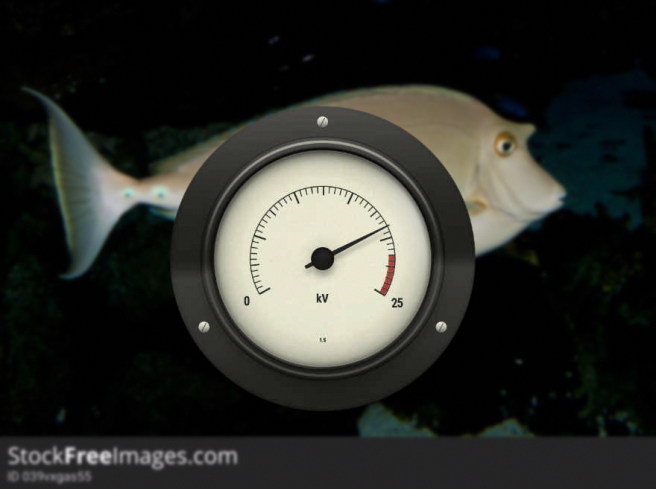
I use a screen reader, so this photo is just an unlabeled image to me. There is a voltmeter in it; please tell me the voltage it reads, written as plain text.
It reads 19 kV
